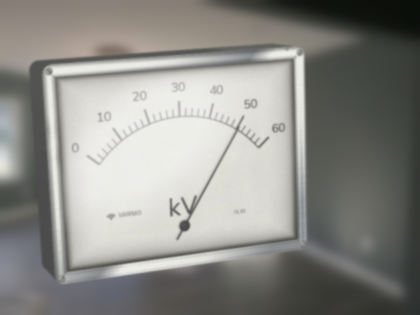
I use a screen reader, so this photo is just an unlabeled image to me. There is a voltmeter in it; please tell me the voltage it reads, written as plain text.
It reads 50 kV
